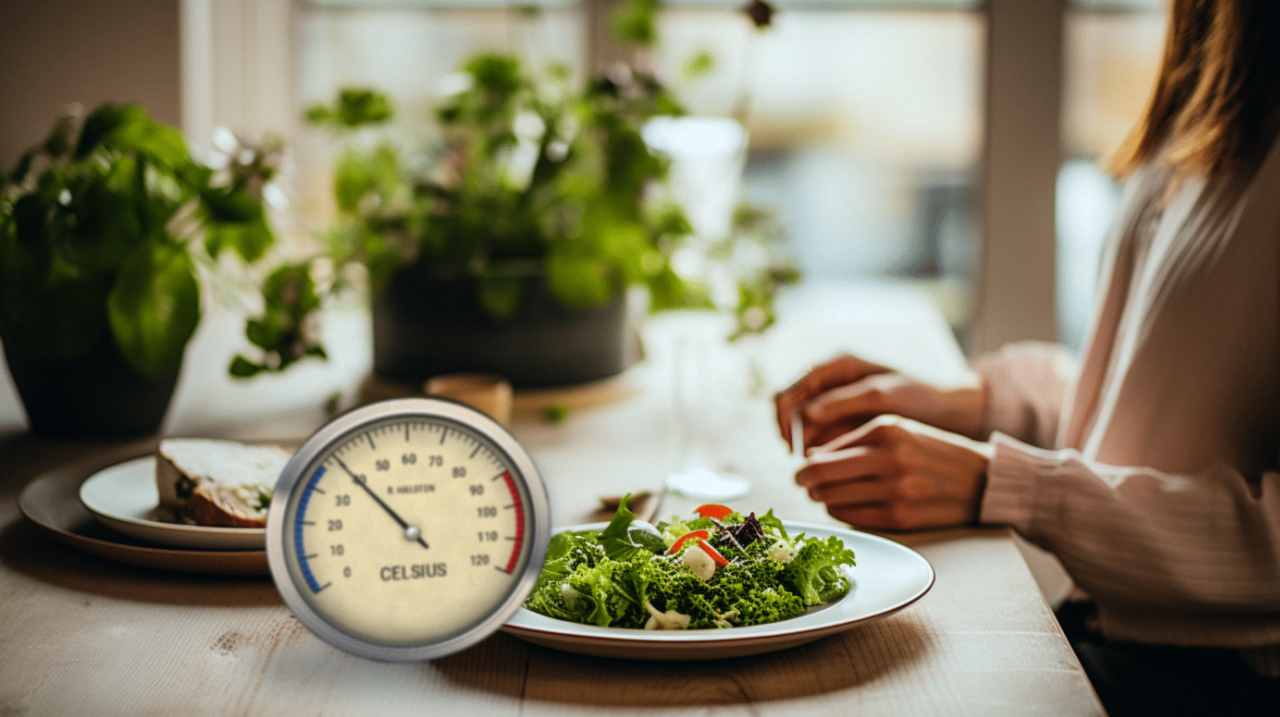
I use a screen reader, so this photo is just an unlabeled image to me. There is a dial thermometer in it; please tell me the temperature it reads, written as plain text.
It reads 40 °C
